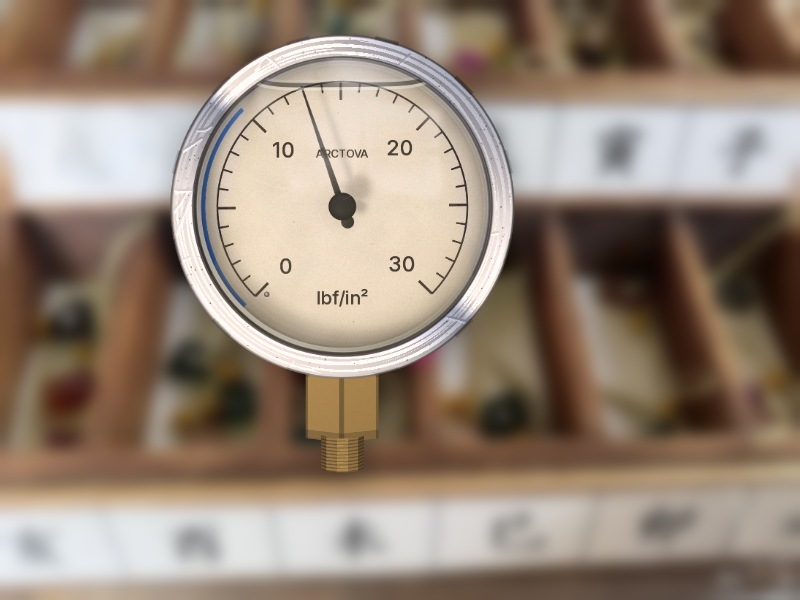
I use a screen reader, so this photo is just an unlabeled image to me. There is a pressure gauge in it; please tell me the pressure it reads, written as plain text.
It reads 13 psi
